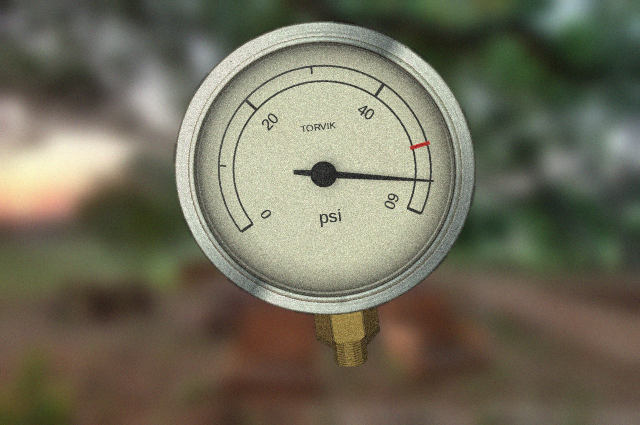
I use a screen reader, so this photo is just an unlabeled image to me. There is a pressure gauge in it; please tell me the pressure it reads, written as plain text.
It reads 55 psi
